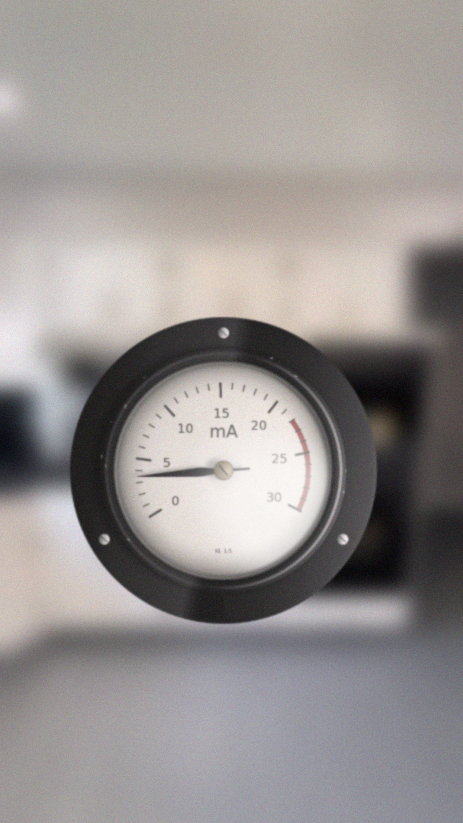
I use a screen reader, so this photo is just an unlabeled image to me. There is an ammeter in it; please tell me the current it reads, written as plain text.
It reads 3.5 mA
